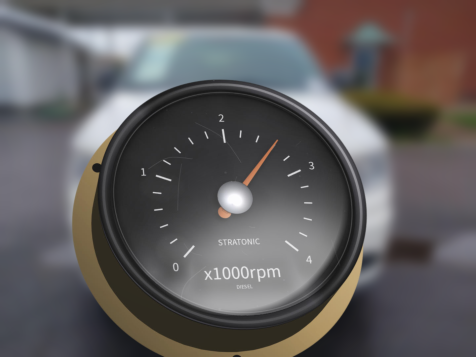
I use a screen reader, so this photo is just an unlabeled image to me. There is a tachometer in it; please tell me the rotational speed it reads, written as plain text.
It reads 2600 rpm
